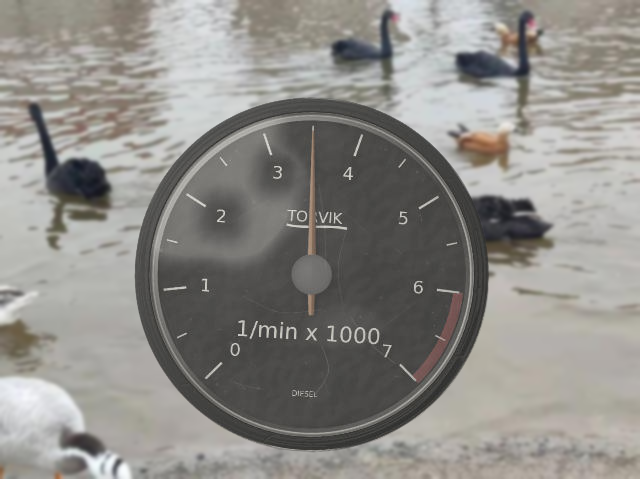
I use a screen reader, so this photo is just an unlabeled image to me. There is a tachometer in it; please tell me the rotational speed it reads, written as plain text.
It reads 3500 rpm
